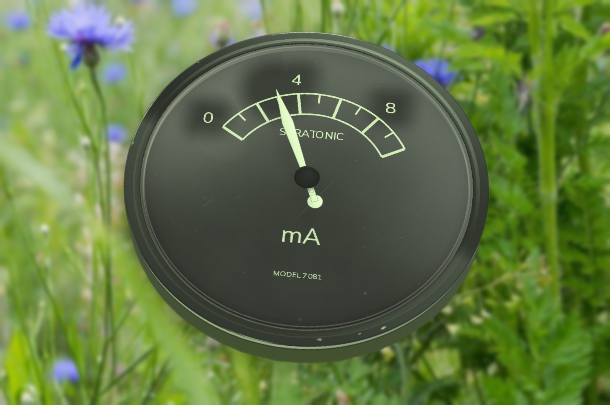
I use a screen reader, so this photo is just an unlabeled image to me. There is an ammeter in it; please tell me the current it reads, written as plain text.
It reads 3 mA
